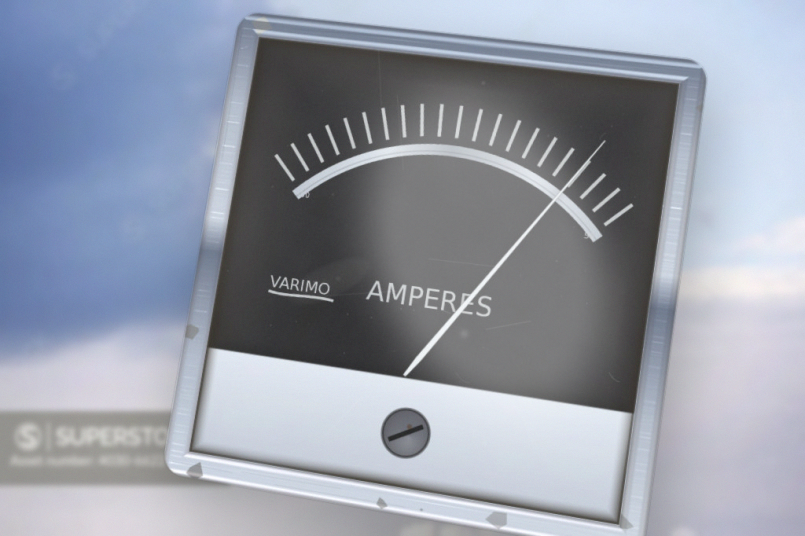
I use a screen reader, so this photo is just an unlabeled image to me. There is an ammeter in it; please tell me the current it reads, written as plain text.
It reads 35 A
